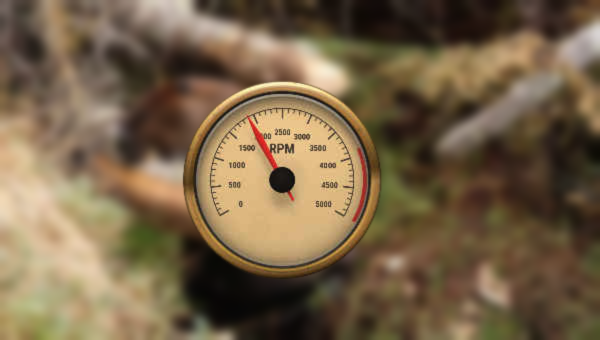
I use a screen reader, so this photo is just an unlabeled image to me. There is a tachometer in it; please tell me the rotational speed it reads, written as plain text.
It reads 1900 rpm
